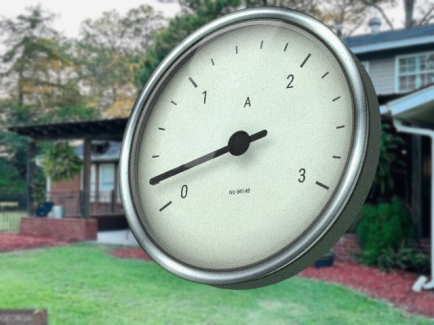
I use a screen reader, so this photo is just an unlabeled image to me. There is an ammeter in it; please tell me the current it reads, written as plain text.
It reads 0.2 A
